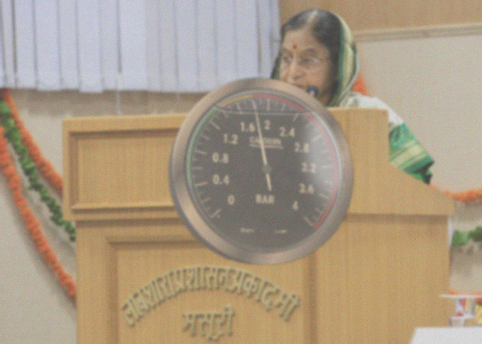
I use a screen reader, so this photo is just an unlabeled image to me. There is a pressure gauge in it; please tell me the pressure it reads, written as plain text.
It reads 1.8 bar
